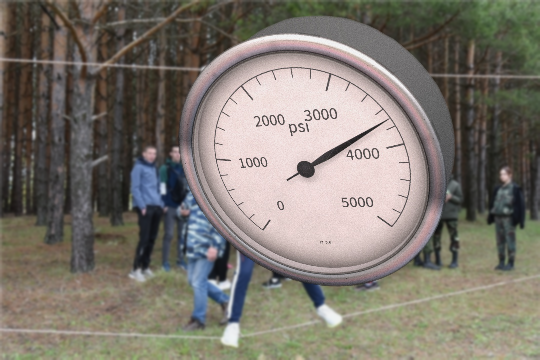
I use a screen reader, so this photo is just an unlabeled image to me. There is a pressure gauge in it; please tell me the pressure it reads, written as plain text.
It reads 3700 psi
